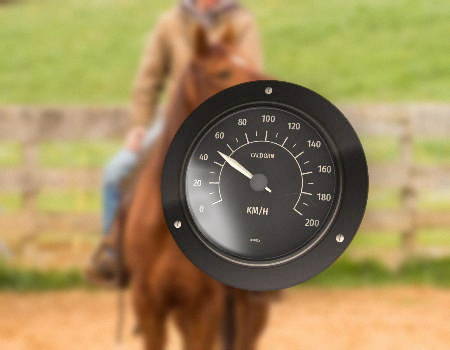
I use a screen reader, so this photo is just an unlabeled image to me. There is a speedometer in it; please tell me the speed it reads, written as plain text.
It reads 50 km/h
